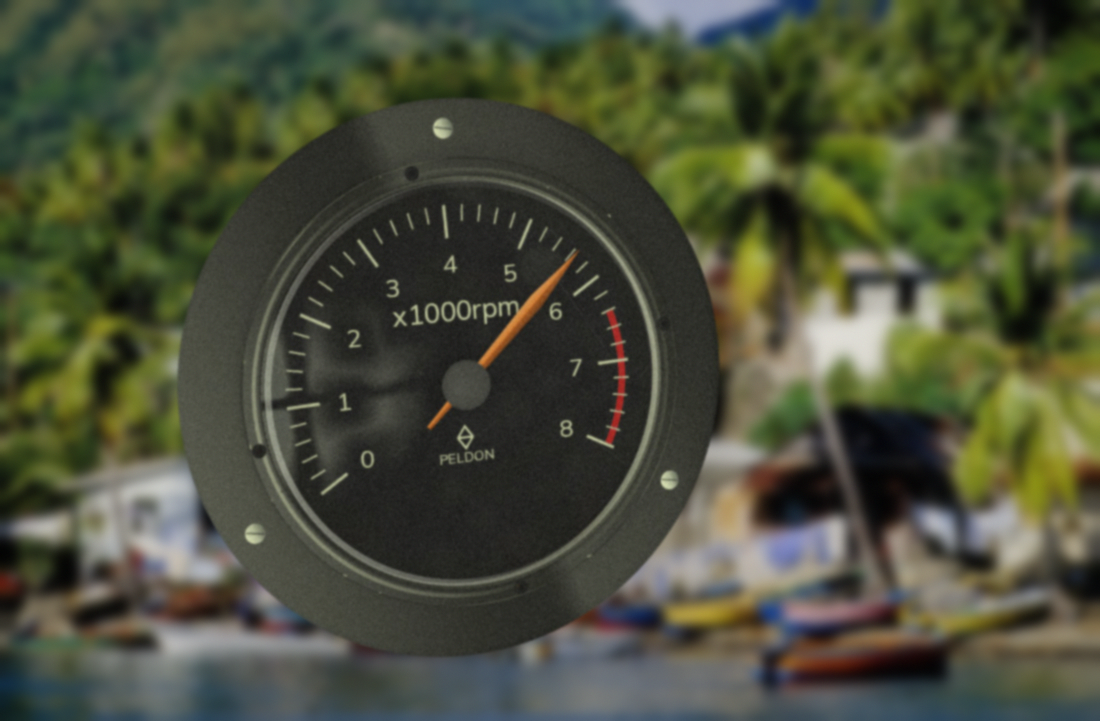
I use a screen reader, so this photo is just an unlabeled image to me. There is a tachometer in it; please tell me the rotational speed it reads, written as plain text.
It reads 5600 rpm
